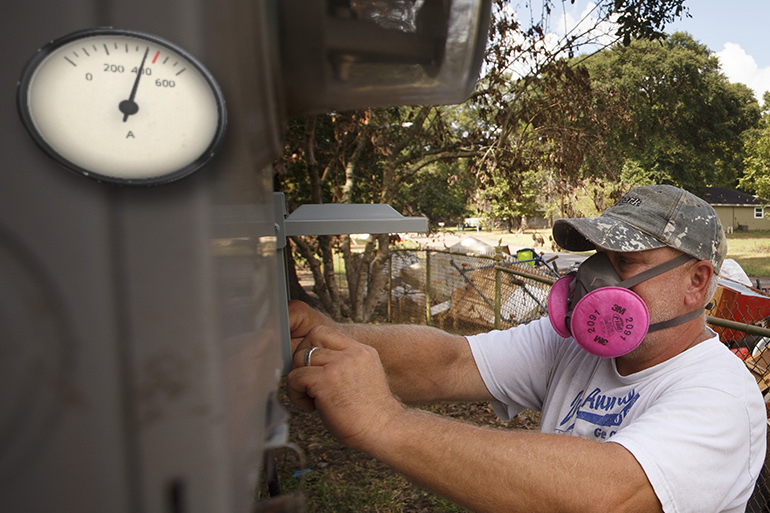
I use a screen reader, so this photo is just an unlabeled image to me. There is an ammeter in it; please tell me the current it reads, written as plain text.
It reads 400 A
